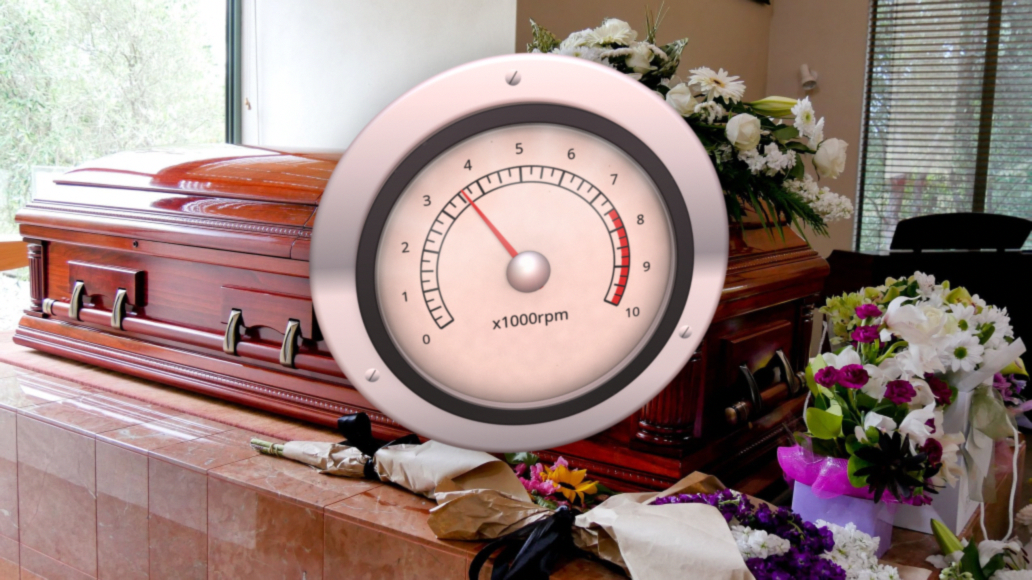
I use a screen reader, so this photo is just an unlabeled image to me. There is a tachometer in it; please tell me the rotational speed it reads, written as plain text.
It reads 3625 rpm
